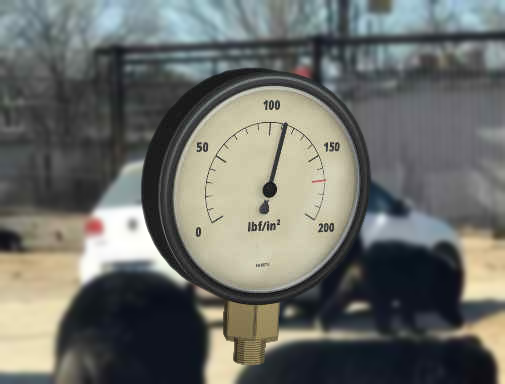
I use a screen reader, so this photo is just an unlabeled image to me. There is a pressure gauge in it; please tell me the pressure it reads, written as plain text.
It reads 110 psi
